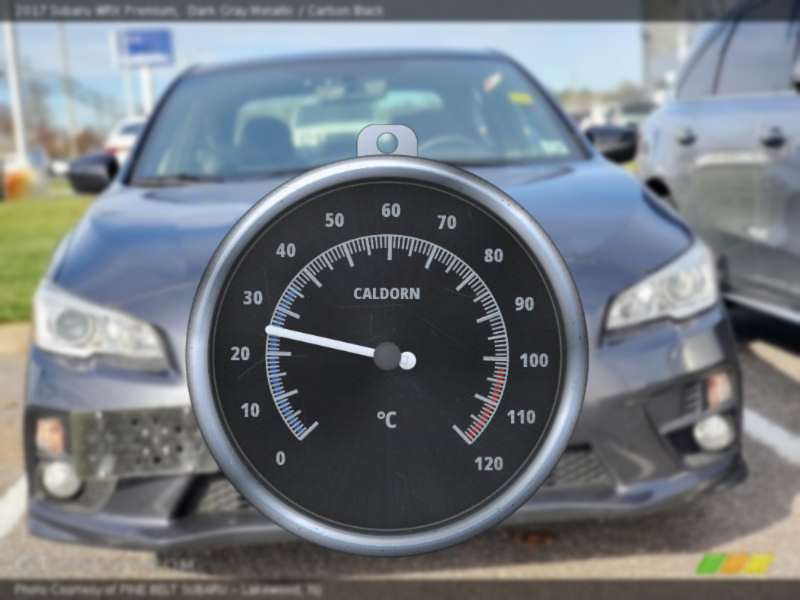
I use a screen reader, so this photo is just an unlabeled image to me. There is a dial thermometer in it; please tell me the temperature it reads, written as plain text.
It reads 25 °C
